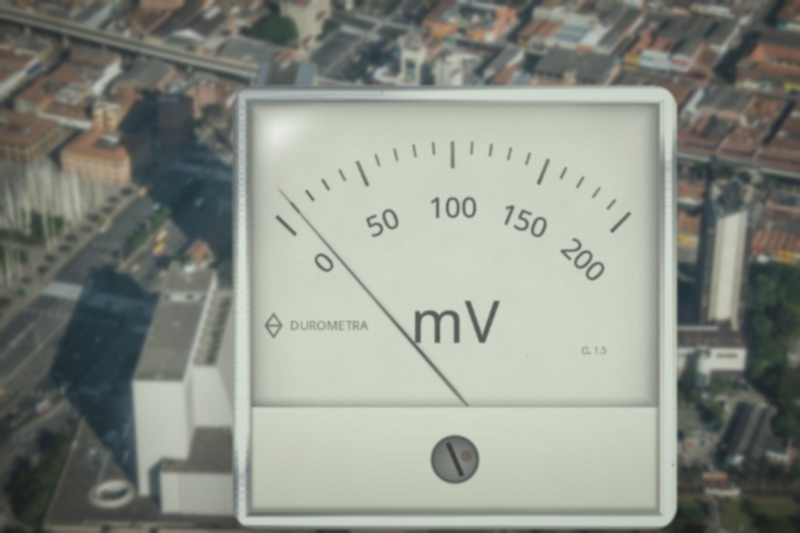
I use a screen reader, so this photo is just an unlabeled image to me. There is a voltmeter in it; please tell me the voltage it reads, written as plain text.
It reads 10 mV
